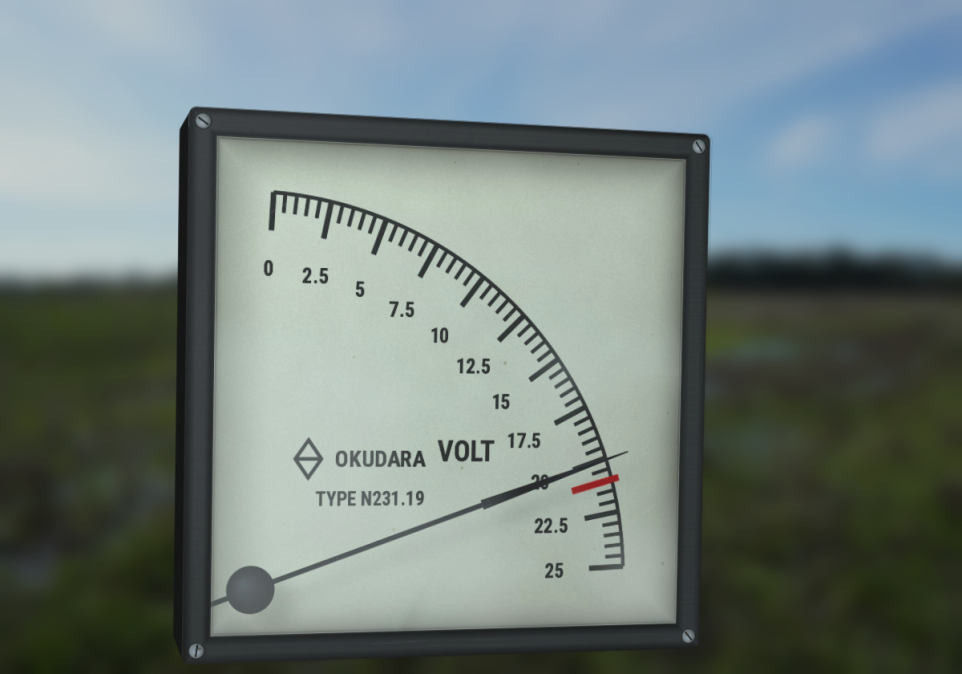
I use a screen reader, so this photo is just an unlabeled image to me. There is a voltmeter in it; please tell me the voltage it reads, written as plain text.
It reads 20 V
